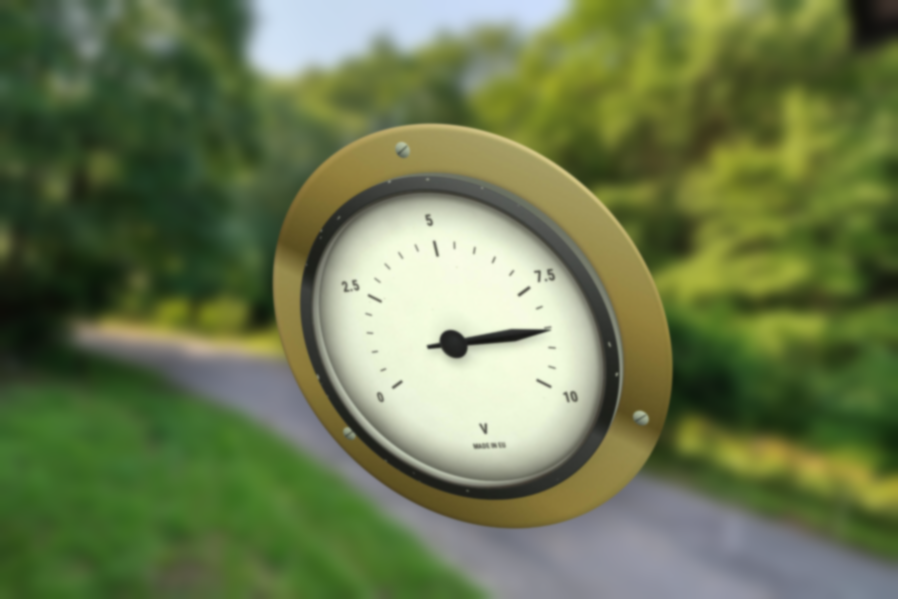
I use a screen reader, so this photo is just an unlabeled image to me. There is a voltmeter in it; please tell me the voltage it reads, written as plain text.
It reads 8.5 V
